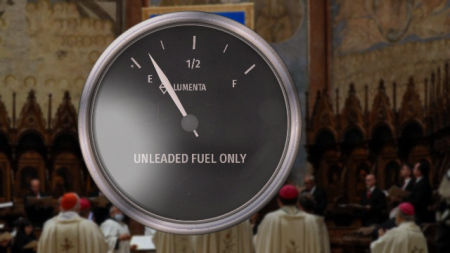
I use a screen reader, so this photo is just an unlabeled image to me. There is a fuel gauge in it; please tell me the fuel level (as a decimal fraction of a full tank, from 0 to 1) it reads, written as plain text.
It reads 0.125
